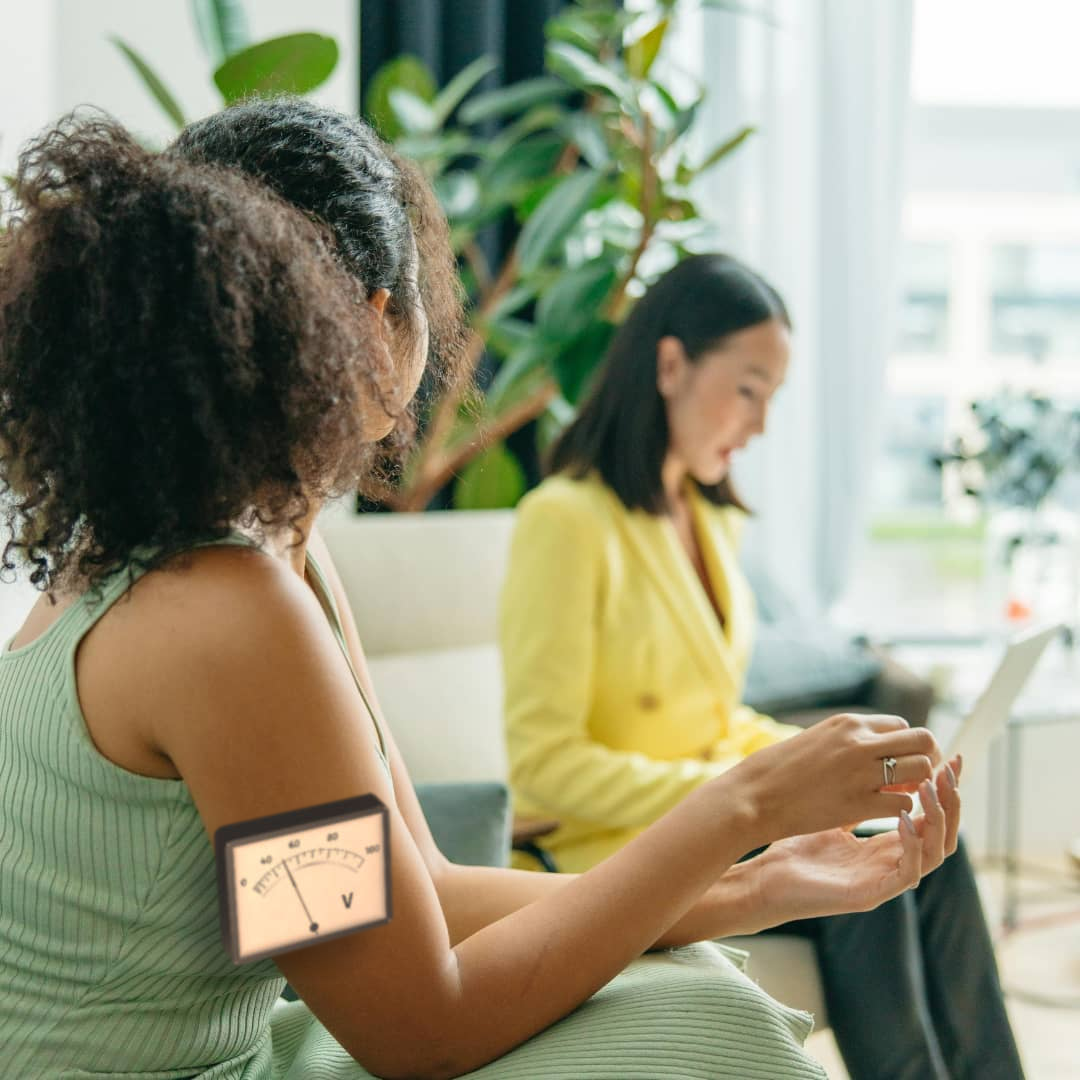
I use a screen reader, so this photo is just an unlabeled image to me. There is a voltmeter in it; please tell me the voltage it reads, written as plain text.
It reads 50 V
